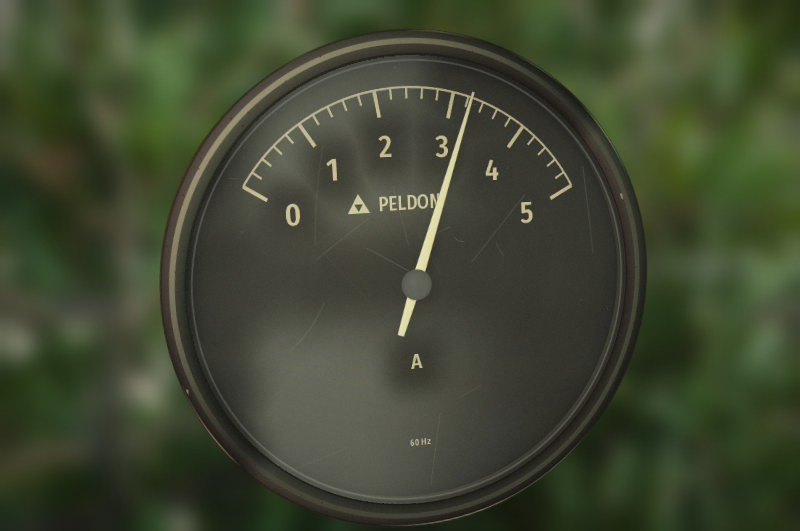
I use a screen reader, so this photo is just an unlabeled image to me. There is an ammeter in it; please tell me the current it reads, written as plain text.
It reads 3.2 A
